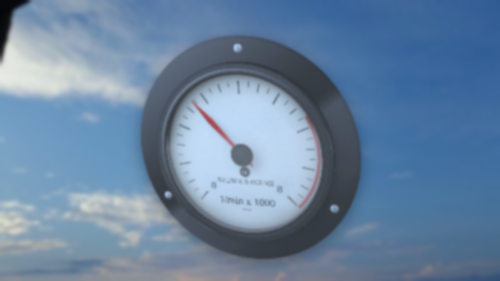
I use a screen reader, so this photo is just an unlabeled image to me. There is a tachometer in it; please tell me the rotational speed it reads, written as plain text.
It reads 2750 rpm
